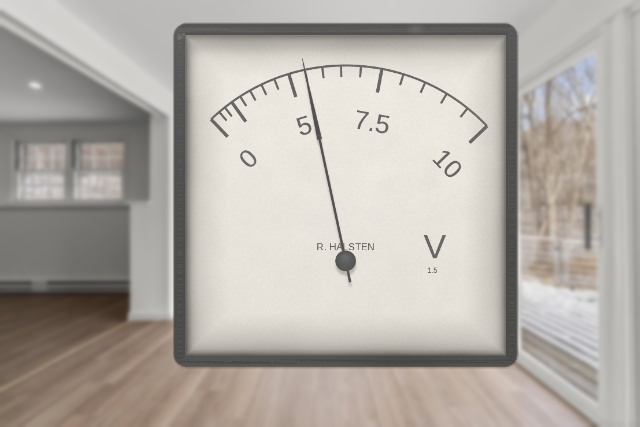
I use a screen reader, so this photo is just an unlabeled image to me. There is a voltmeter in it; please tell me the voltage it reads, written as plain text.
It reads 5.5 V
